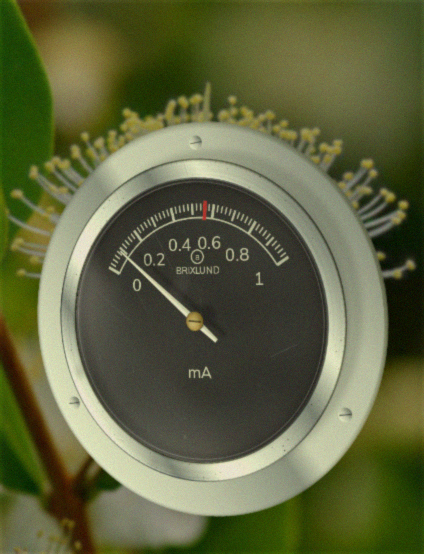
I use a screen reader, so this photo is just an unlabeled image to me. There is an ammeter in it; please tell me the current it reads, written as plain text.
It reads 0.1 mA
